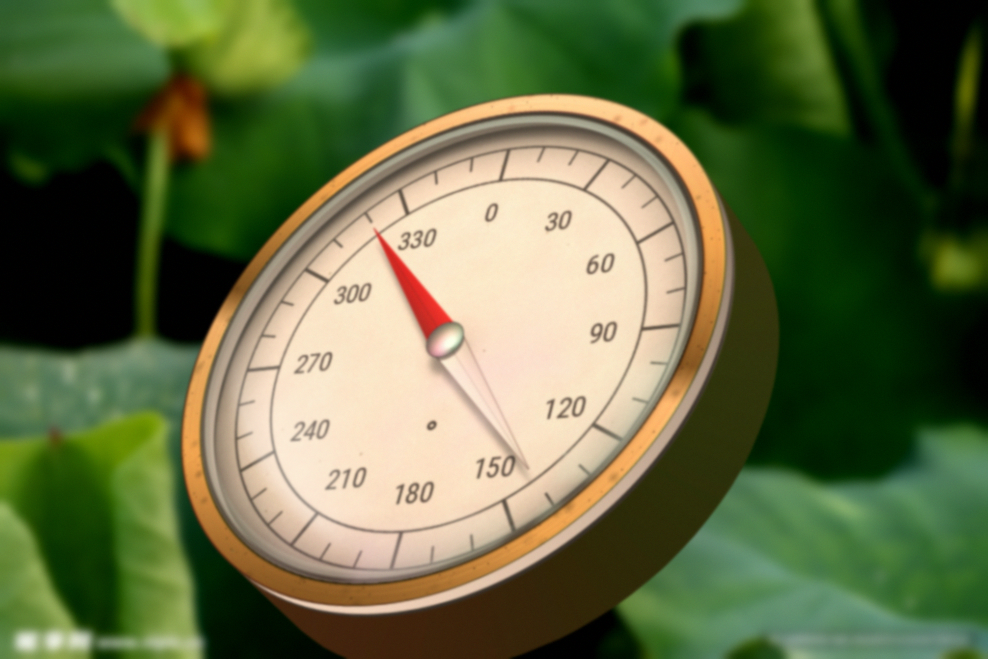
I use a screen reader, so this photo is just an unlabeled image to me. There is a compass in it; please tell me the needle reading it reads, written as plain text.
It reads 320 °
